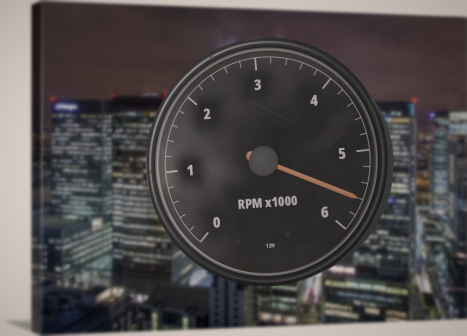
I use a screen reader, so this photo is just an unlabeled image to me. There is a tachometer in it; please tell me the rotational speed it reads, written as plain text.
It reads 5600 rpm
